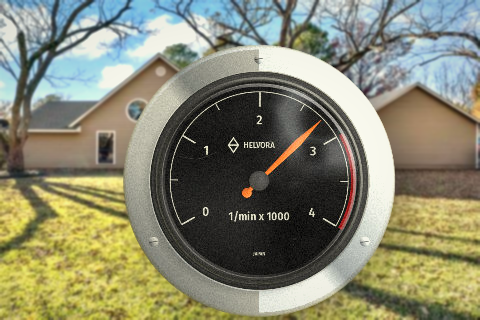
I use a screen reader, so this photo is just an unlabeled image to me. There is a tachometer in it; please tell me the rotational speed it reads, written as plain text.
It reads 2750 rpm
